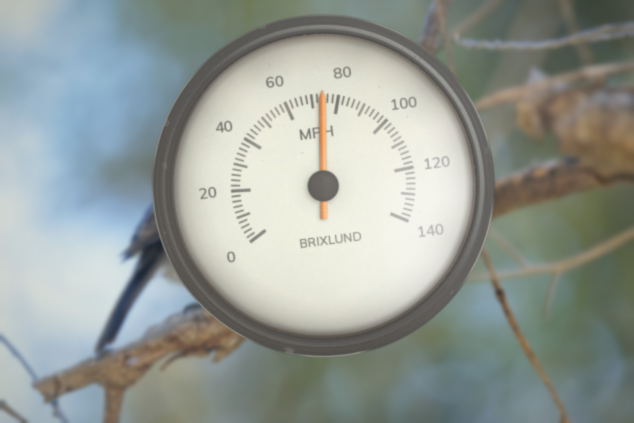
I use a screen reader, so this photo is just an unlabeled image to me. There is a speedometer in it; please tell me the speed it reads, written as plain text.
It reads 74 mph
